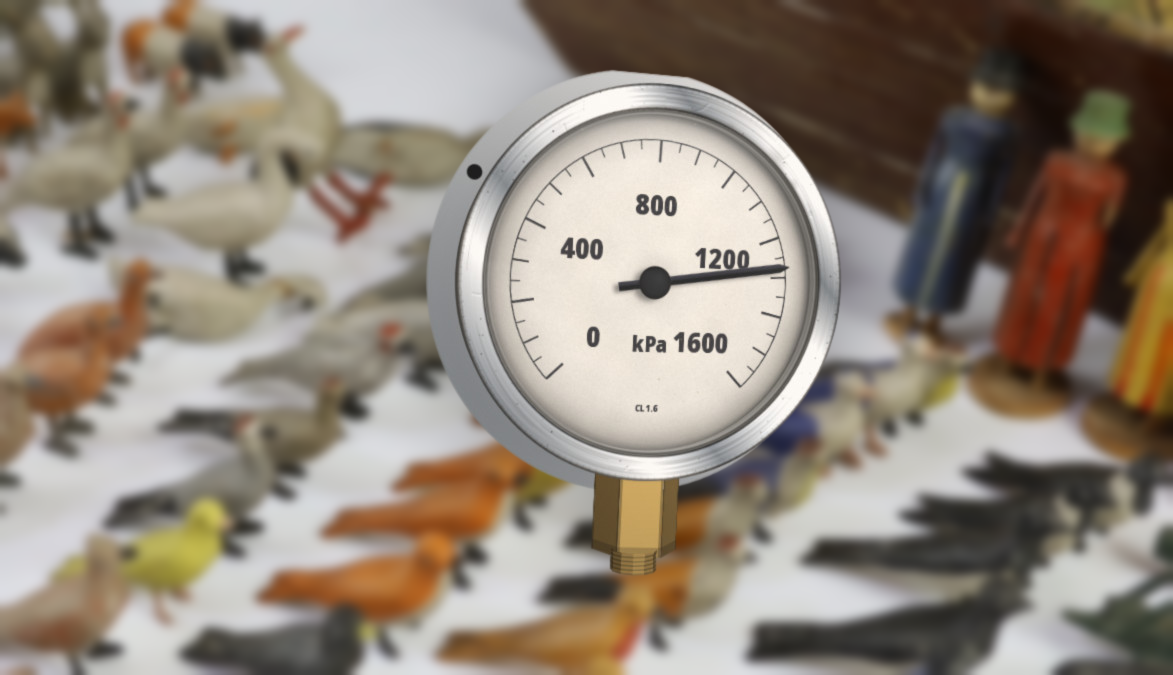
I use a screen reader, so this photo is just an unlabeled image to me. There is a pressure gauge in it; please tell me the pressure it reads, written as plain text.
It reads 1275 kPa
